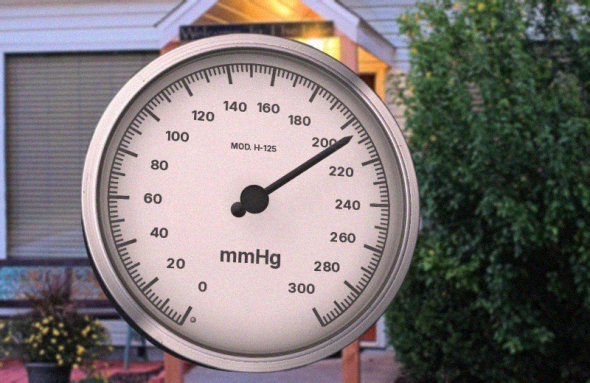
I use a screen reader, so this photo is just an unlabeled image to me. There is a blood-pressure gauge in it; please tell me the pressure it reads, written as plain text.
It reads 206 mmHg
